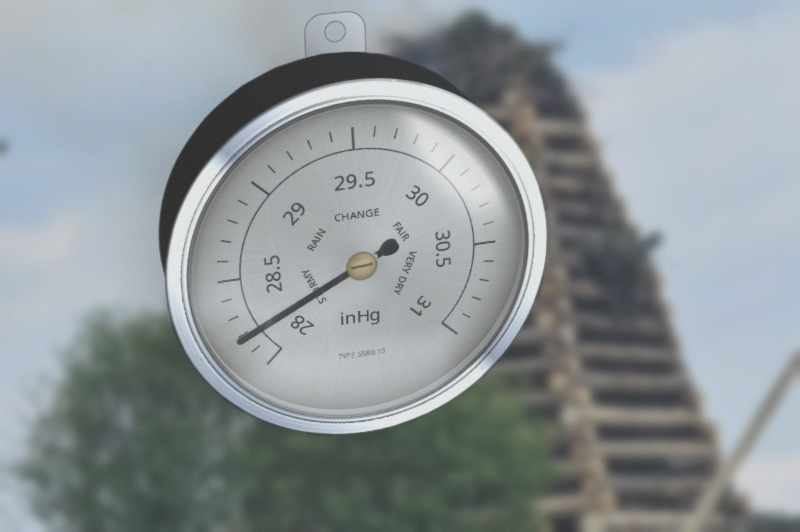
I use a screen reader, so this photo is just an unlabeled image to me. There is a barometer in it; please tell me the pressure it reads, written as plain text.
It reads 28.2 inHg
